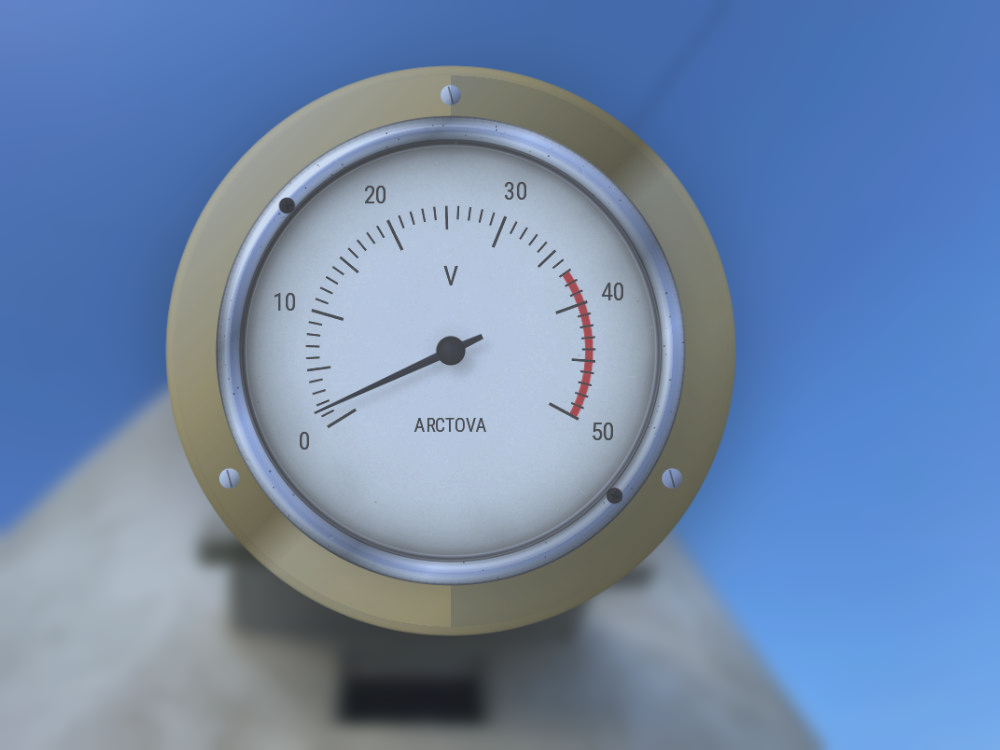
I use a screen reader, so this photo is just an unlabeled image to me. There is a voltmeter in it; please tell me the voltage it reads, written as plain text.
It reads 1.5 V
